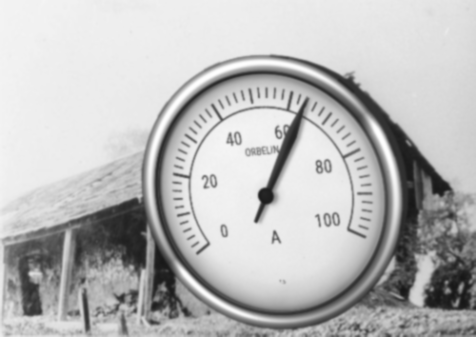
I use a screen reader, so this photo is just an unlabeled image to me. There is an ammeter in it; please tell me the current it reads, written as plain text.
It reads 64 A
